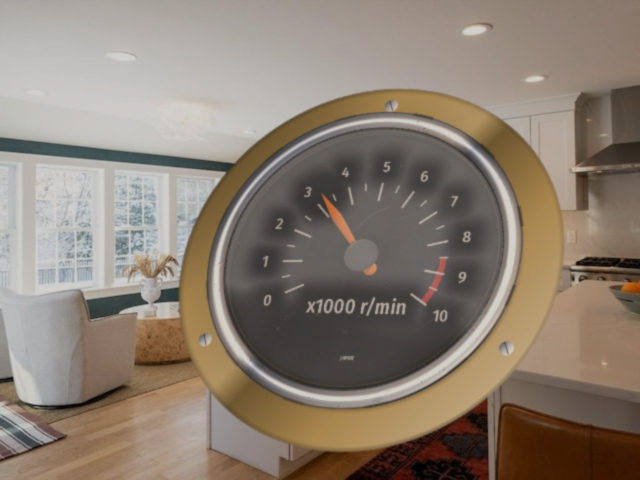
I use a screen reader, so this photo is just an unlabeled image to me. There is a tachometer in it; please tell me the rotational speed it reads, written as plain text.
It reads 3250 rpm
